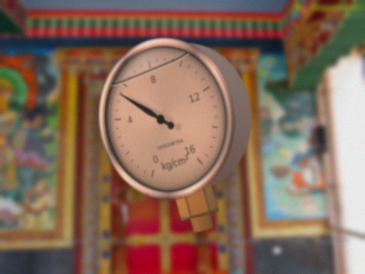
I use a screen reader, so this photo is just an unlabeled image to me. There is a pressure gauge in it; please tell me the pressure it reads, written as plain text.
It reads 5.5 kg/cm²
